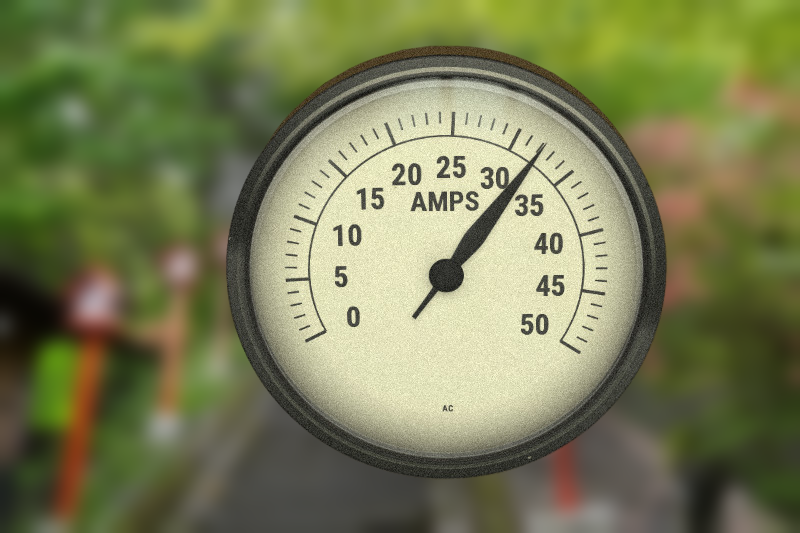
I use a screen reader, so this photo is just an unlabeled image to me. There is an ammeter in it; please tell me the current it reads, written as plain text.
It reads 32 A
